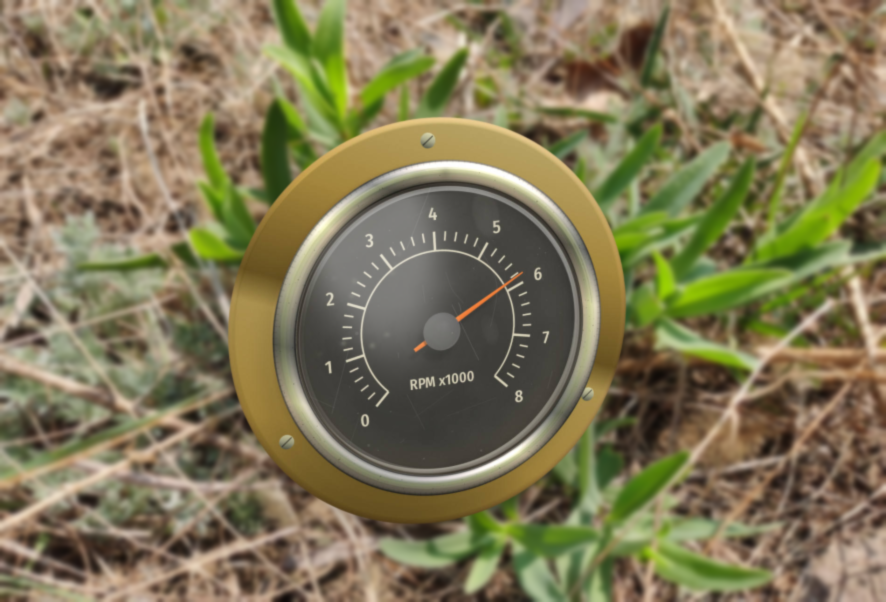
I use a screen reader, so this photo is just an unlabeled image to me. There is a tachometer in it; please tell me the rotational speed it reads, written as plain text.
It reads 5800 rpm
